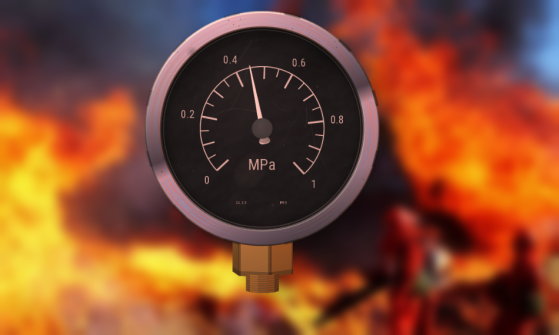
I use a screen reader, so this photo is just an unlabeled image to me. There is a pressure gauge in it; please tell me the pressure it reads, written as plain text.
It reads 0.45 MPa
